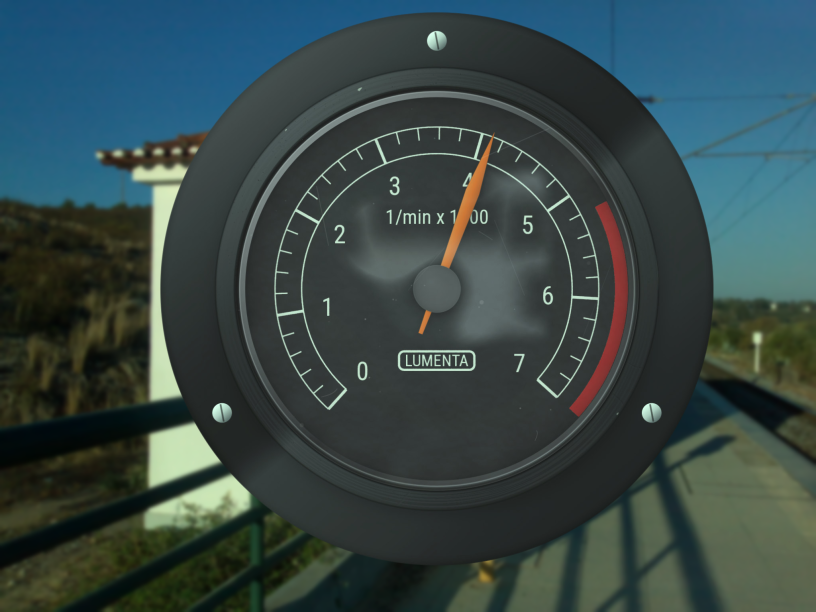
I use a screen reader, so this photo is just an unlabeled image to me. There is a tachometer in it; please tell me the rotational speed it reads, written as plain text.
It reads 4100 rpm
